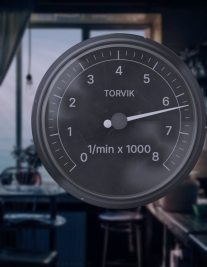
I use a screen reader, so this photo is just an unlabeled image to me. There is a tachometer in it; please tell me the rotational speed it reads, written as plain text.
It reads 6300 rpm
